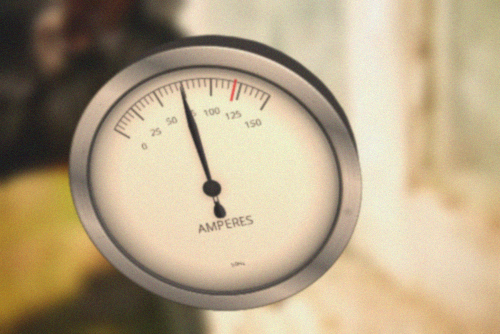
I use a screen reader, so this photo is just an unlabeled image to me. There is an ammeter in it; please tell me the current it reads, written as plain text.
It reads 75 A
